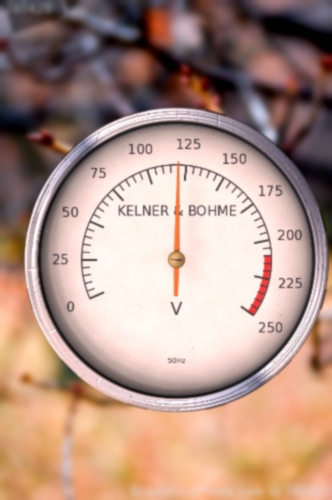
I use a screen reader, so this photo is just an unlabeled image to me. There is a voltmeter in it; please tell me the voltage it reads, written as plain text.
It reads 120 V
